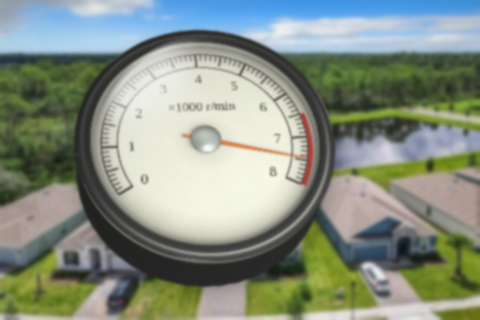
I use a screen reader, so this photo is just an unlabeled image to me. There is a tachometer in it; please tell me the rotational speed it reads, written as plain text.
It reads 7500 rpm
